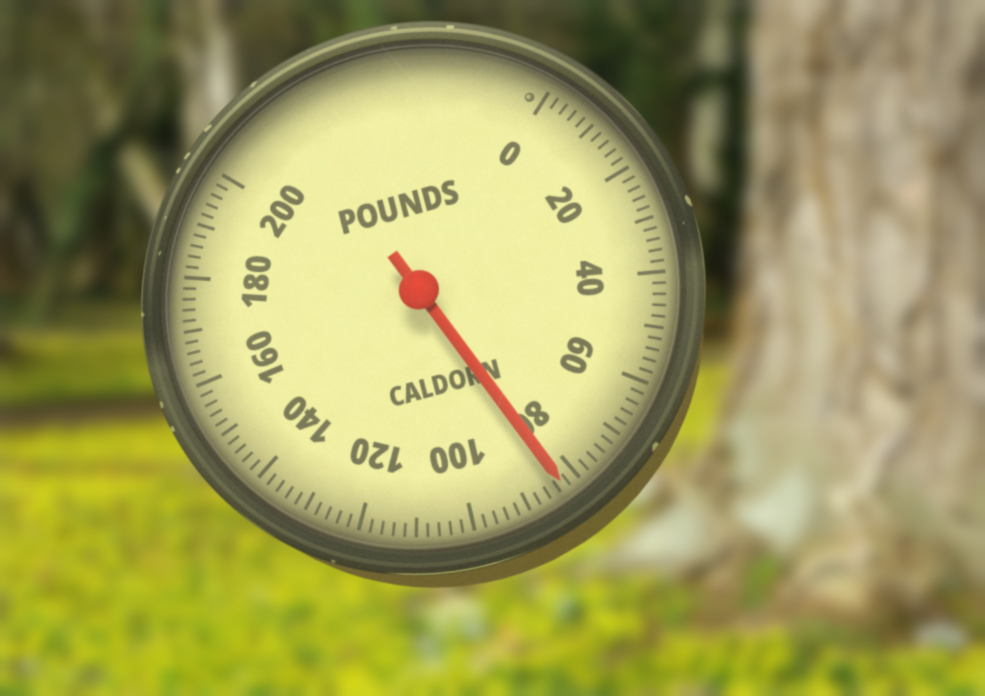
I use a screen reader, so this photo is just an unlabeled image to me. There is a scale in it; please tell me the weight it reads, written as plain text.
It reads 83 lb
